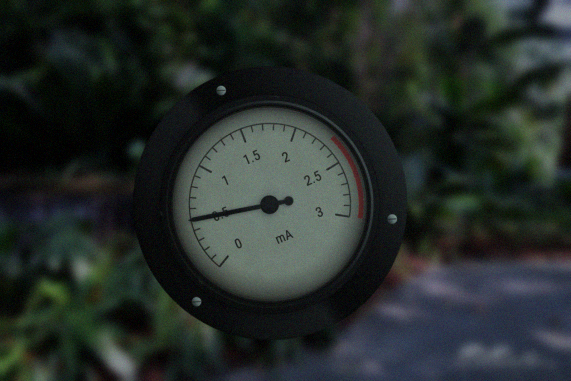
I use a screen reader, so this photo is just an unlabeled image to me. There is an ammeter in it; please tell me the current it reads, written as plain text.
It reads 0.5 mA
